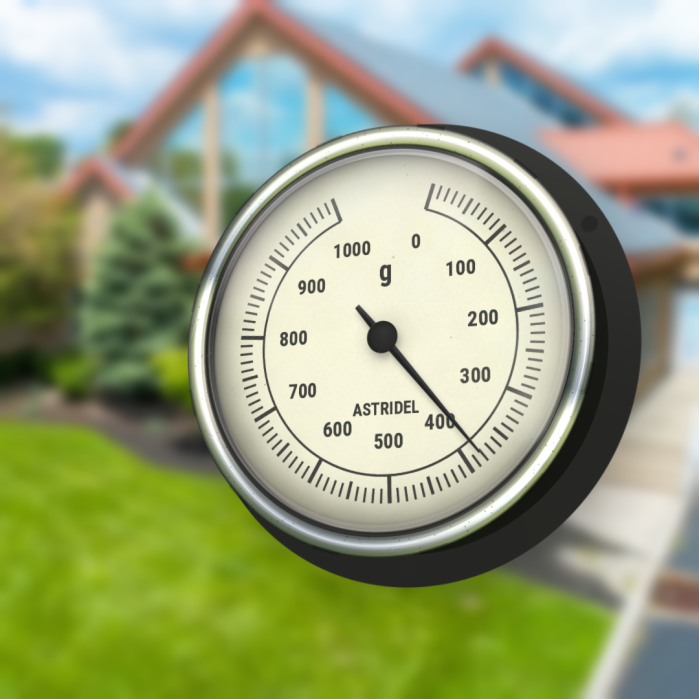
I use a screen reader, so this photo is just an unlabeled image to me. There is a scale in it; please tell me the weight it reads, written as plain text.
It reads 380 g
